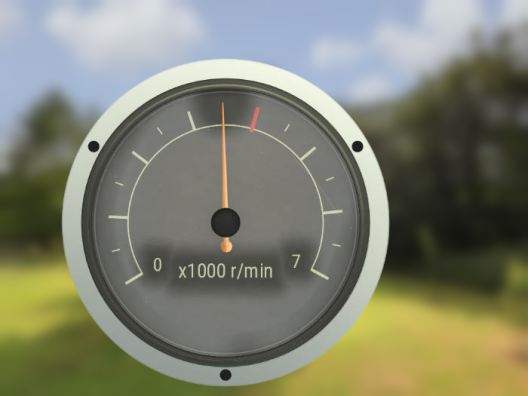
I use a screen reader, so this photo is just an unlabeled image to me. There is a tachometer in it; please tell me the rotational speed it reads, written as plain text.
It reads 3500 rpm
